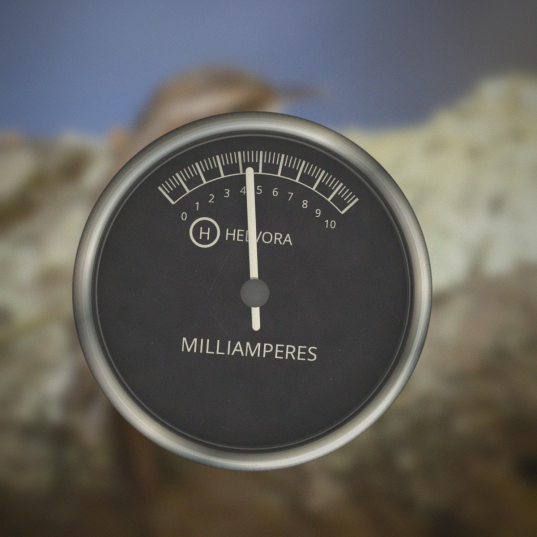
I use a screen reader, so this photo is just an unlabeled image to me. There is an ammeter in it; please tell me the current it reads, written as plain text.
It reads 4.4 mA
